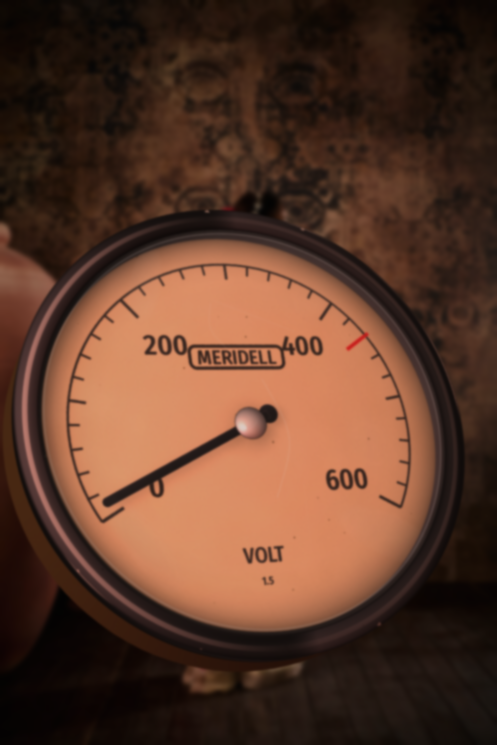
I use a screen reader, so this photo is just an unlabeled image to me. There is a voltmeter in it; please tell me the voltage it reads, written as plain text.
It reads 10 V
